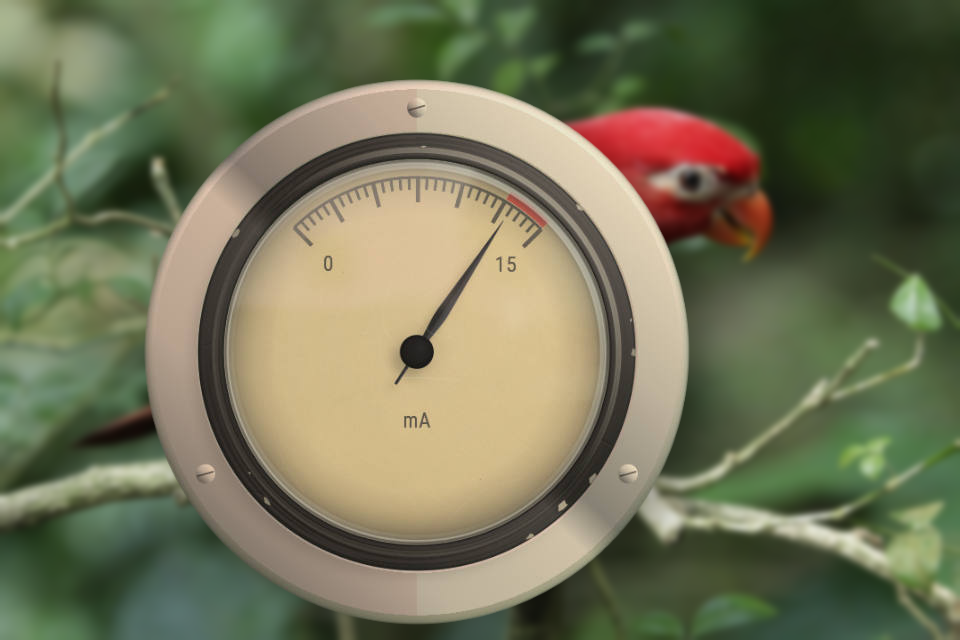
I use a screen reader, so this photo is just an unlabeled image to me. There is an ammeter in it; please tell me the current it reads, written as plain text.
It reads 13 mA
